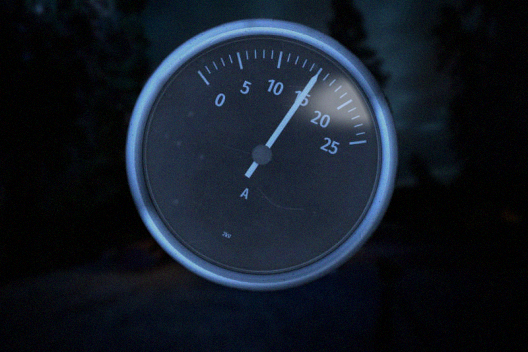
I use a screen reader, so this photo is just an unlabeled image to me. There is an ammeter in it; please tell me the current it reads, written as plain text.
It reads 15 A
